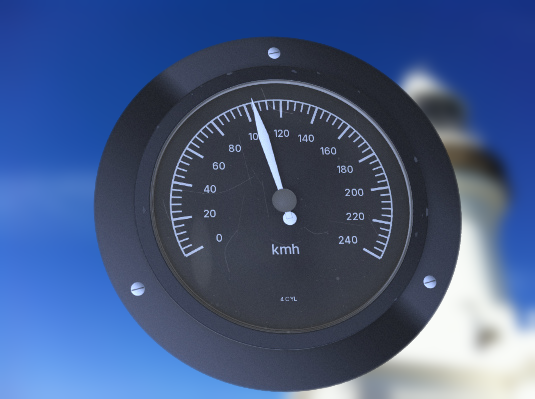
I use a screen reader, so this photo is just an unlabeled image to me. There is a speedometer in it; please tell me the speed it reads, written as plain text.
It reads 104 km/h
